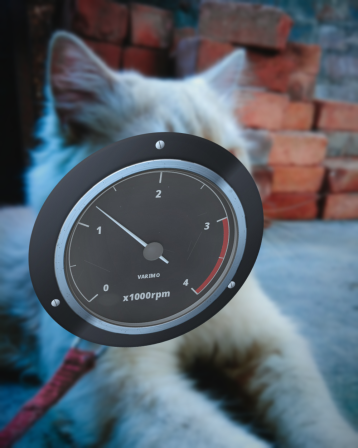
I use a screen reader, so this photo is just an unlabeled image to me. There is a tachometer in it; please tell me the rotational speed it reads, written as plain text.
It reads 1250 rpm
